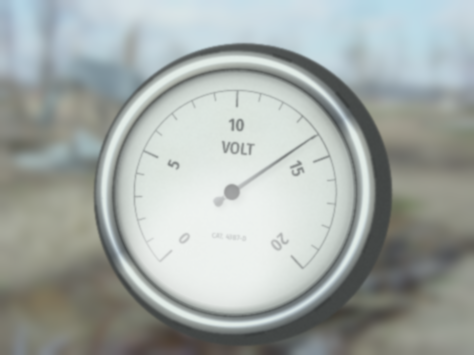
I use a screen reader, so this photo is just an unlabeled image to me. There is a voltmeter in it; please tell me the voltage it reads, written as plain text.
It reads 14 V
